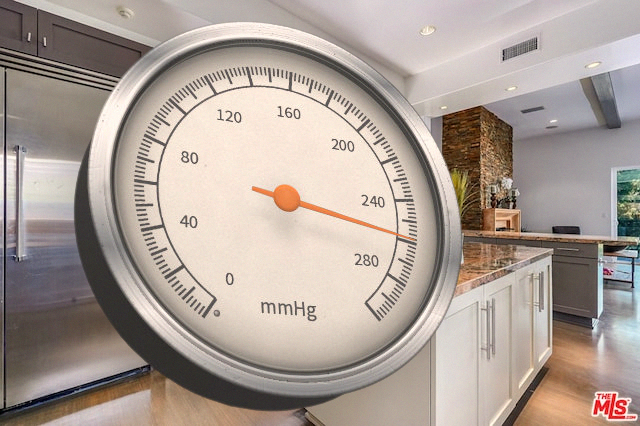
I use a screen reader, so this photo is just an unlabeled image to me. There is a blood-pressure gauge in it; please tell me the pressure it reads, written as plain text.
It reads 260 mmHg
